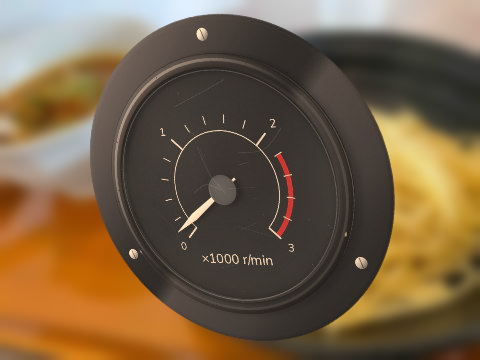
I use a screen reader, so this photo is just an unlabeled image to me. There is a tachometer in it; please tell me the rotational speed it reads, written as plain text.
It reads 100 rpm
